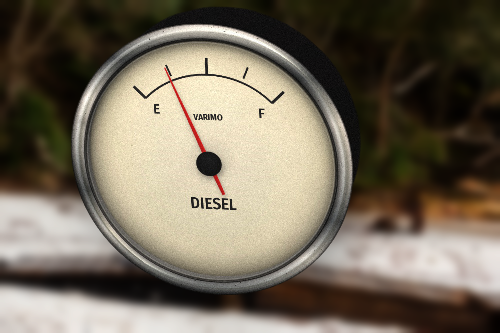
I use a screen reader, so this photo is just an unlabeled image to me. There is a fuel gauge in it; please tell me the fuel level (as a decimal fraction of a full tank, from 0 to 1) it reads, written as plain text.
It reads 0.25
